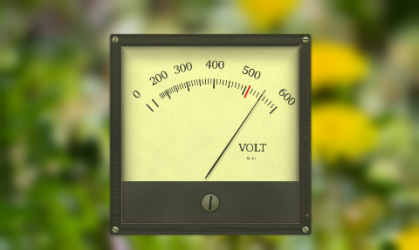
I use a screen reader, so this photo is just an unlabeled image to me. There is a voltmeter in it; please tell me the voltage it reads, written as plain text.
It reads 550 V
